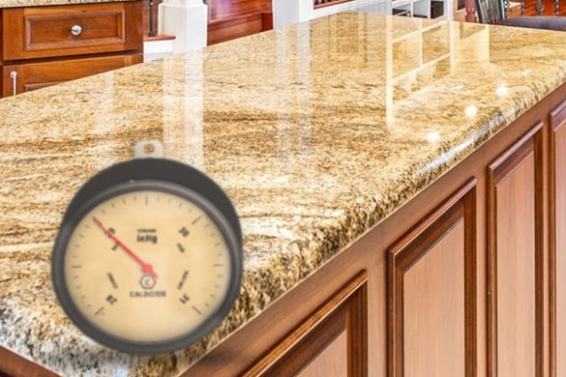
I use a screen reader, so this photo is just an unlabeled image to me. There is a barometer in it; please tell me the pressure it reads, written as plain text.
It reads 29 inHg
